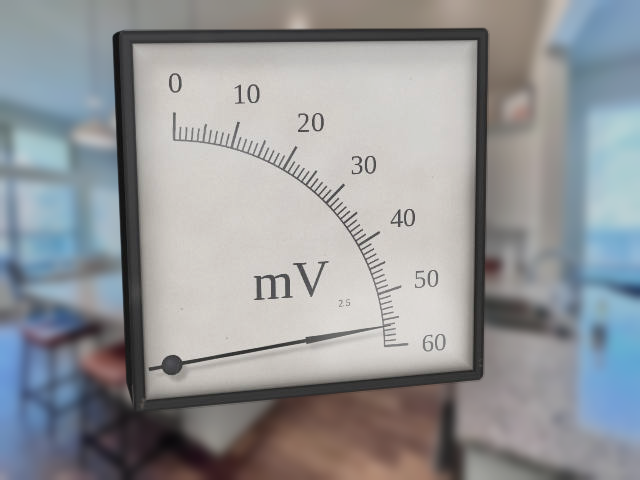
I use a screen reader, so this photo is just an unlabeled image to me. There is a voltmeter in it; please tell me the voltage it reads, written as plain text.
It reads 56 mV
